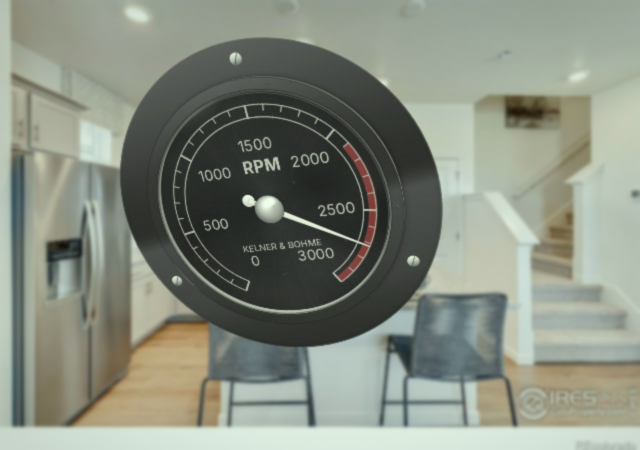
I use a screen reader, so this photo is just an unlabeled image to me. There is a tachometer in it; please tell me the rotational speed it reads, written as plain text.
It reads 2700 rpm
